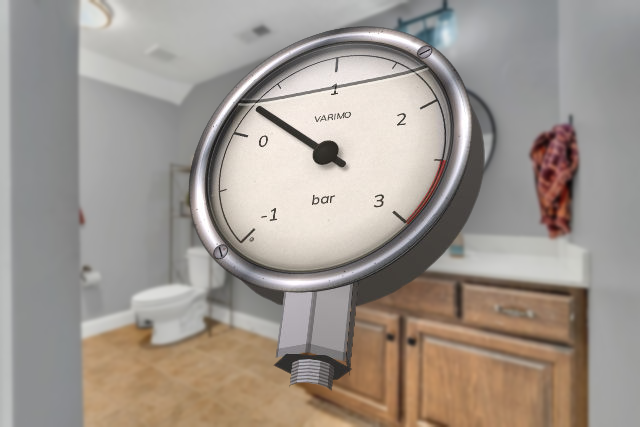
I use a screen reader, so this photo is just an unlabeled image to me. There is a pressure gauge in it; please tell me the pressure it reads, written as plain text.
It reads 0.25 bar
